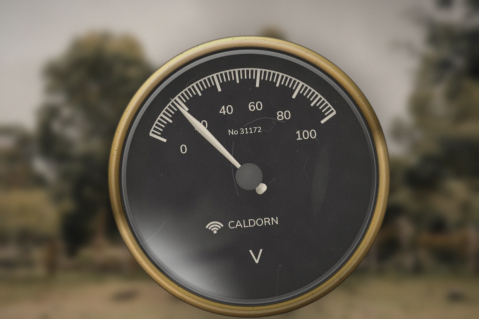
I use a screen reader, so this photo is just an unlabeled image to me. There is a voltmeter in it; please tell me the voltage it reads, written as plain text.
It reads 18 V
